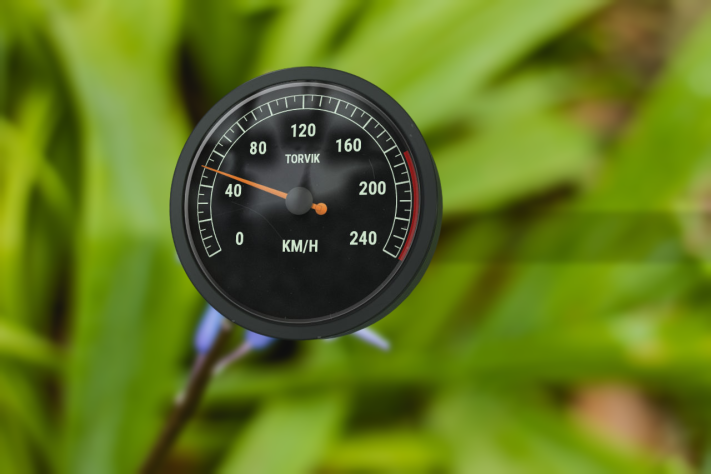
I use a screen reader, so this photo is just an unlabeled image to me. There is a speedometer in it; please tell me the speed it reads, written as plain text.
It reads 50 km/h
